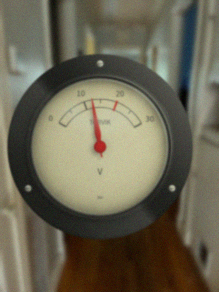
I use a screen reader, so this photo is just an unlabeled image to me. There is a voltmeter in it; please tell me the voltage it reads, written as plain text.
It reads 12.5 V
